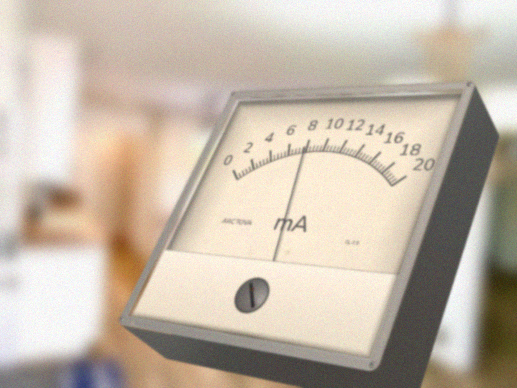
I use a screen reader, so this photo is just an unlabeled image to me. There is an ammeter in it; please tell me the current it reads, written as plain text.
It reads 8 mA
